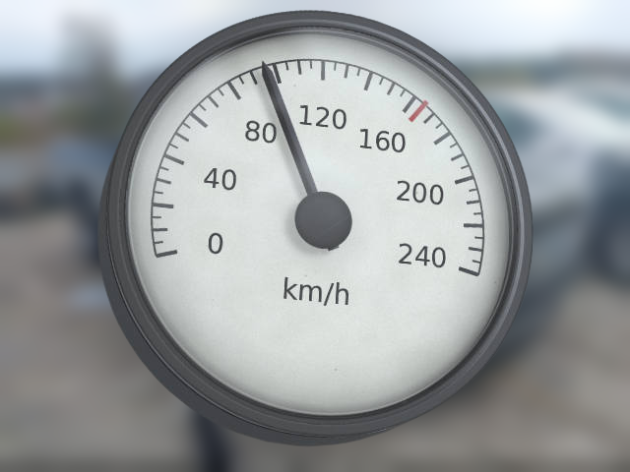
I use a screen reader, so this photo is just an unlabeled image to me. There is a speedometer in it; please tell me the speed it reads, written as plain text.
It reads 95 km/h
